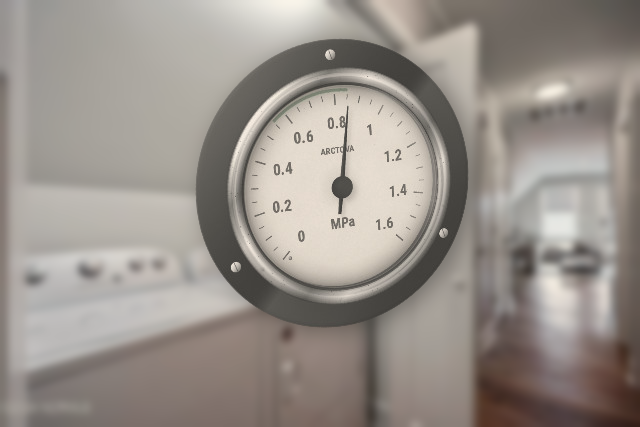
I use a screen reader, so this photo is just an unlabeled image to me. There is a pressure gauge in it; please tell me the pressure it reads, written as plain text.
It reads 0.85 MPa
